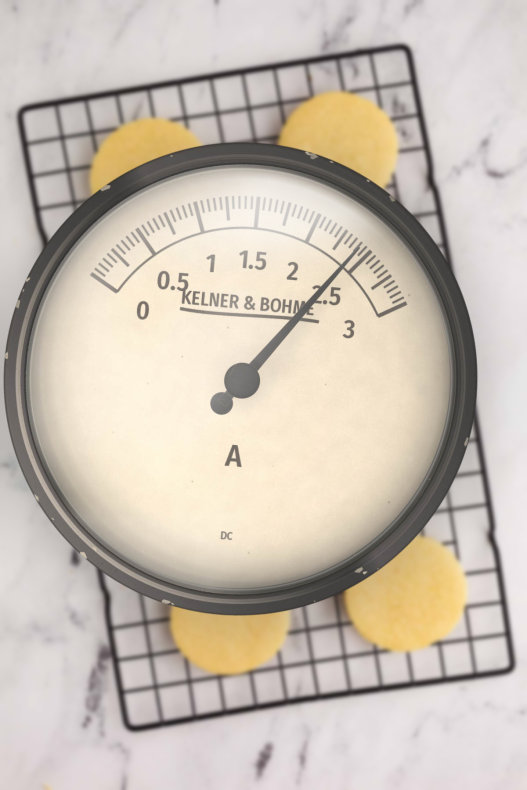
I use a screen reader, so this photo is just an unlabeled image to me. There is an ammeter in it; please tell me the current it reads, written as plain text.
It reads 2.4 A
